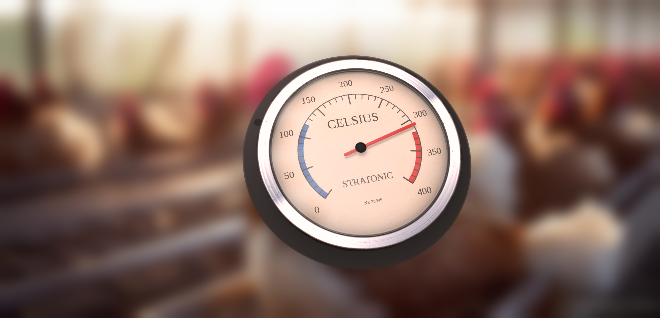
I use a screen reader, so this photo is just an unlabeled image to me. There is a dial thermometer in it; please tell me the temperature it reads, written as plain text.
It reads 310 °C
